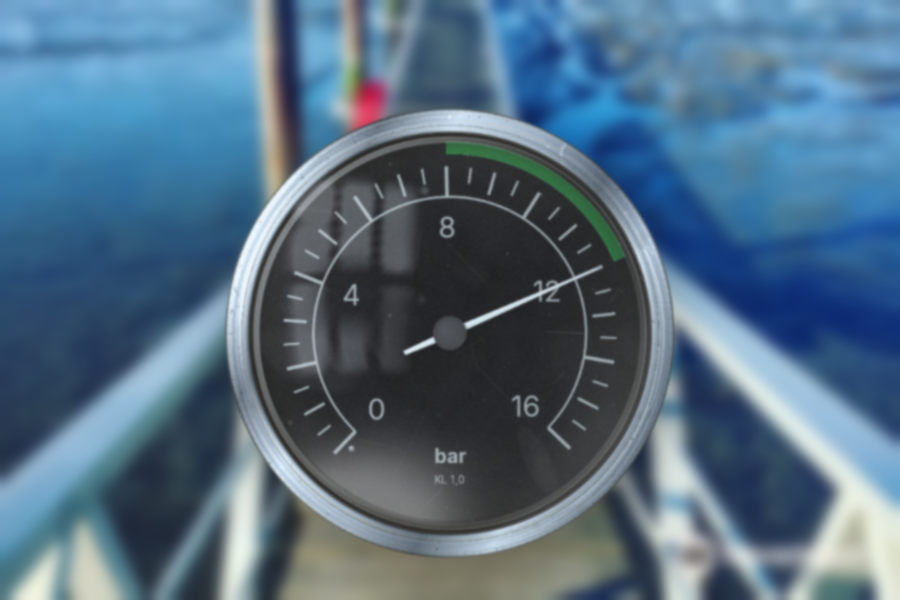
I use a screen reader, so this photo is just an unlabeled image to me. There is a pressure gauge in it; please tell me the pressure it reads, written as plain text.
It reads 12 bar
